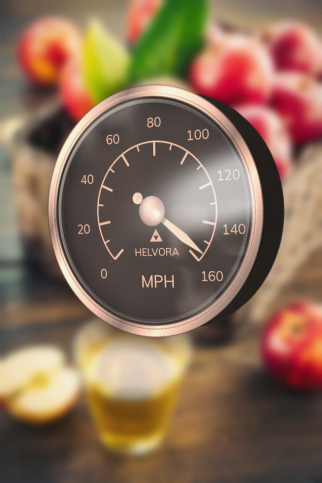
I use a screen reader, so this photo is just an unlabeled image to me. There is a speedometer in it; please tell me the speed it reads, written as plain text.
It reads 155 mph
